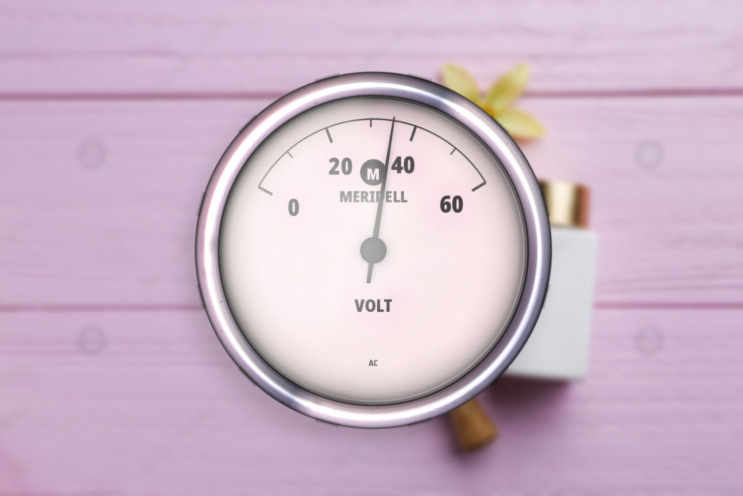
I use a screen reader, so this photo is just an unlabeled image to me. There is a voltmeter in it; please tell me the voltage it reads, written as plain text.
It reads 35 V
